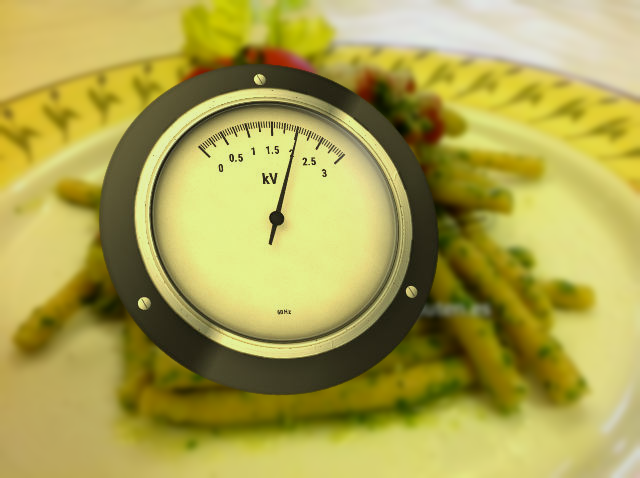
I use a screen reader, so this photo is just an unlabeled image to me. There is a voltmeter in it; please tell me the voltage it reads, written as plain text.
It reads 2 kV
